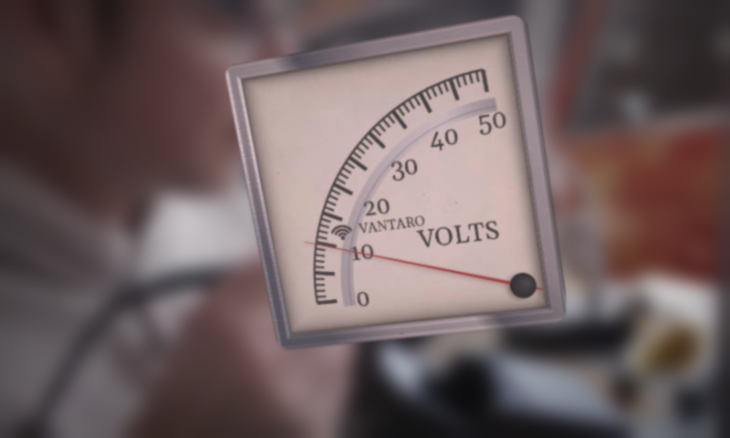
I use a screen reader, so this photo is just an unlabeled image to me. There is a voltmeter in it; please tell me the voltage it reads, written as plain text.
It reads 10 V
